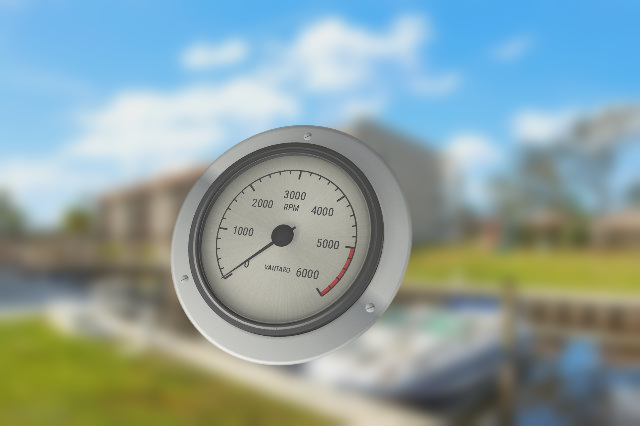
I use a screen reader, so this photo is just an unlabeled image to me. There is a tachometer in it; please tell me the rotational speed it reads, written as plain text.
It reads 0 rpm
